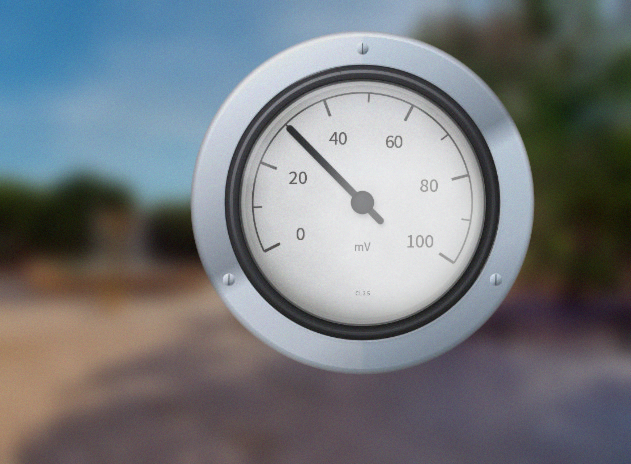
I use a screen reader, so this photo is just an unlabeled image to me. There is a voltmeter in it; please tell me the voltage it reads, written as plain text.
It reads 30 mV
